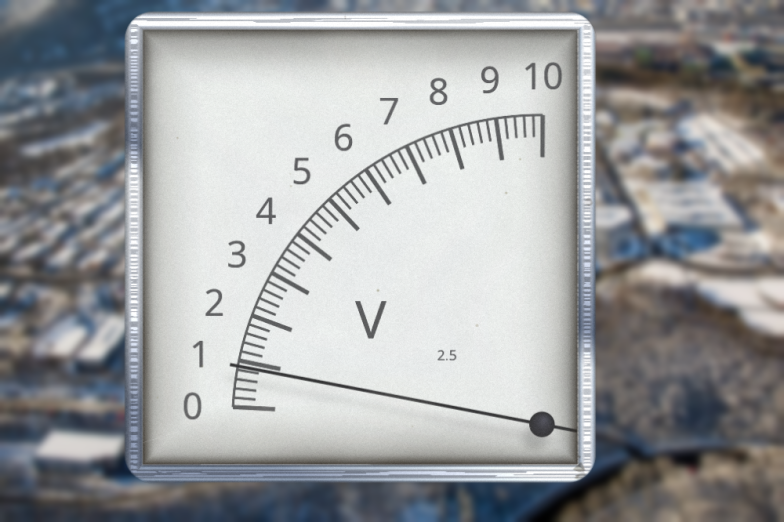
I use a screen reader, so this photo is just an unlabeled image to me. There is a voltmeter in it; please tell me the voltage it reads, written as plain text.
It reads 0.9 V
